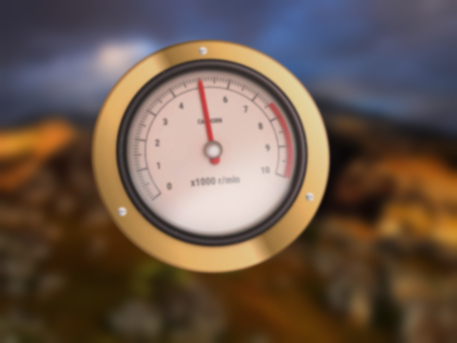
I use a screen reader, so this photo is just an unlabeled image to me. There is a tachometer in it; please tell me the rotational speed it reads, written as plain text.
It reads 5000 rpm
